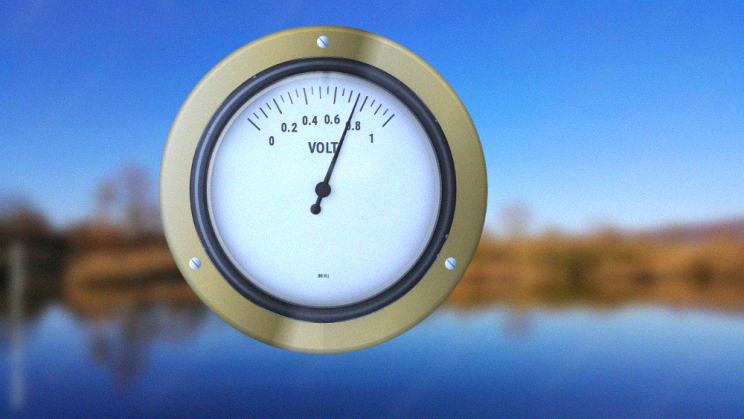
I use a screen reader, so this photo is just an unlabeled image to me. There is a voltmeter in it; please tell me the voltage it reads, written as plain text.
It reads 0.75 V
